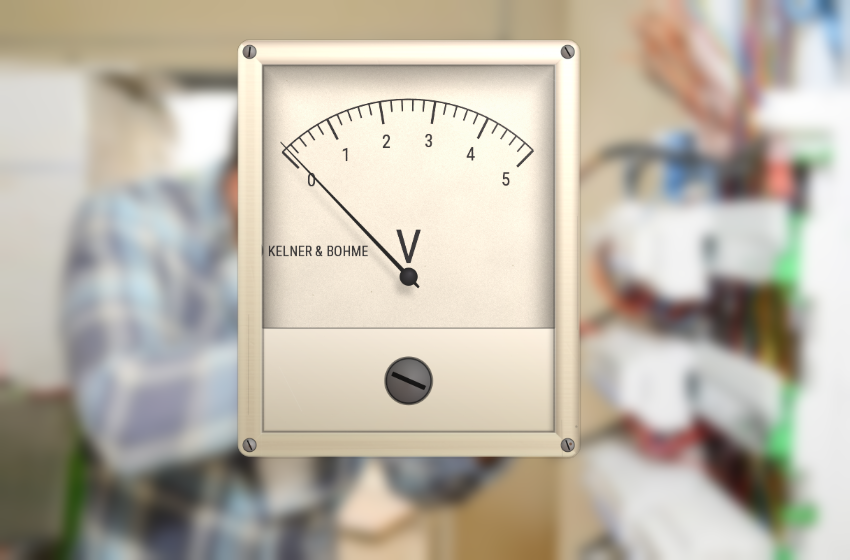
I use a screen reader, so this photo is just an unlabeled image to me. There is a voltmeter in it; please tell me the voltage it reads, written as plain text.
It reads 0.1 V
